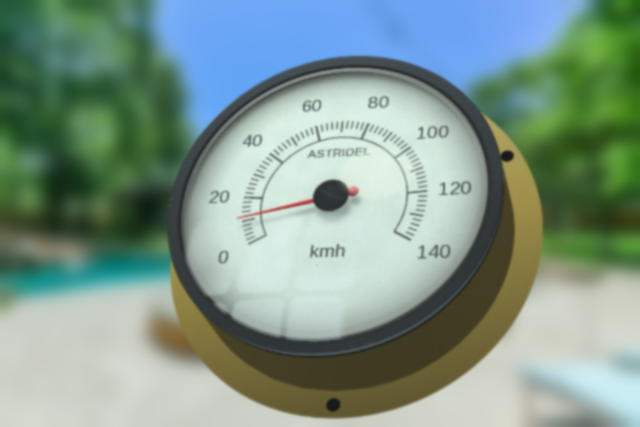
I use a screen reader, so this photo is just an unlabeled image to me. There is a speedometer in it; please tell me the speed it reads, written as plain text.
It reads 10 km/h
